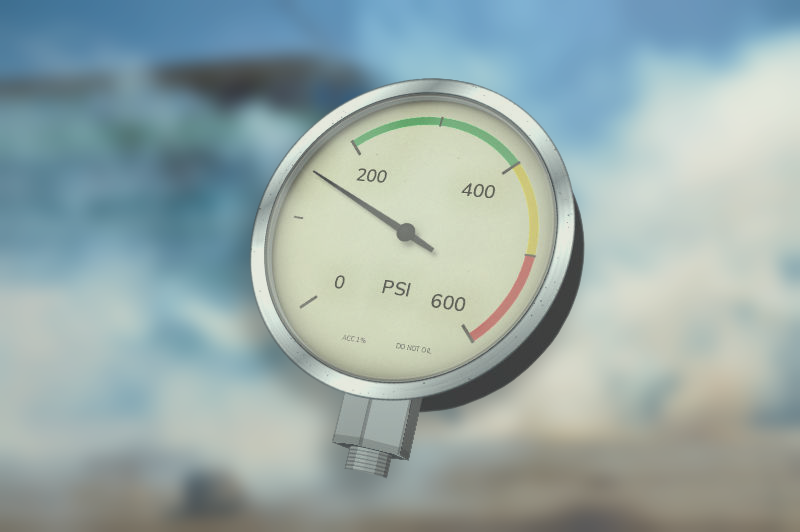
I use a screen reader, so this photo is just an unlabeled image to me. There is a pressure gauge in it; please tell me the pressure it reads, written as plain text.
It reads 150 psi
